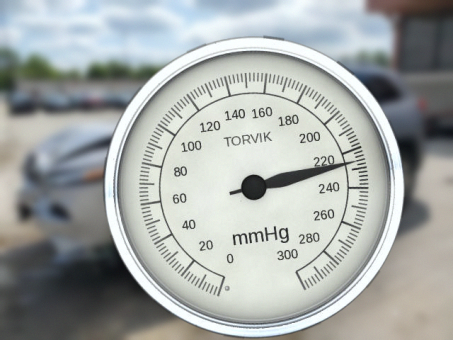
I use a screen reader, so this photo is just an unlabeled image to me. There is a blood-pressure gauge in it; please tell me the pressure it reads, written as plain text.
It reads 226 mmHg
